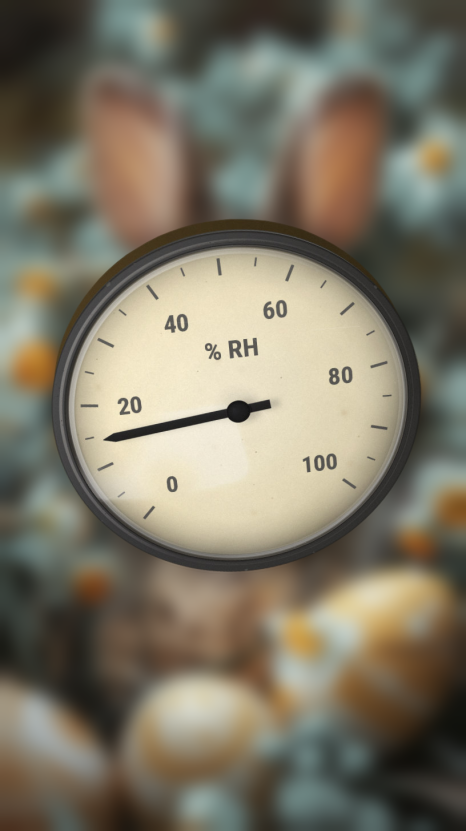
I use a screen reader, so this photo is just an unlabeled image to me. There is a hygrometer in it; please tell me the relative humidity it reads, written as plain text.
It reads 15 %
